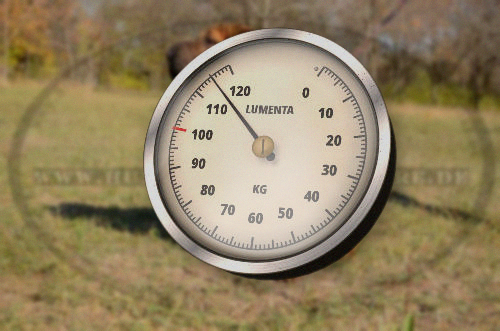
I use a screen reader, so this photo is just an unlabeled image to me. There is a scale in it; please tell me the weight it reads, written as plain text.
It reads 115 kg
